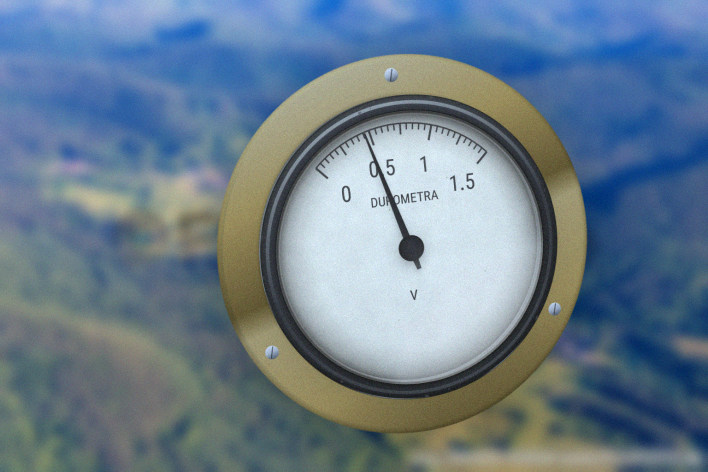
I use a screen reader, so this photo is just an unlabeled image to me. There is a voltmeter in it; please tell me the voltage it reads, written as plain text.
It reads 0.45 V
